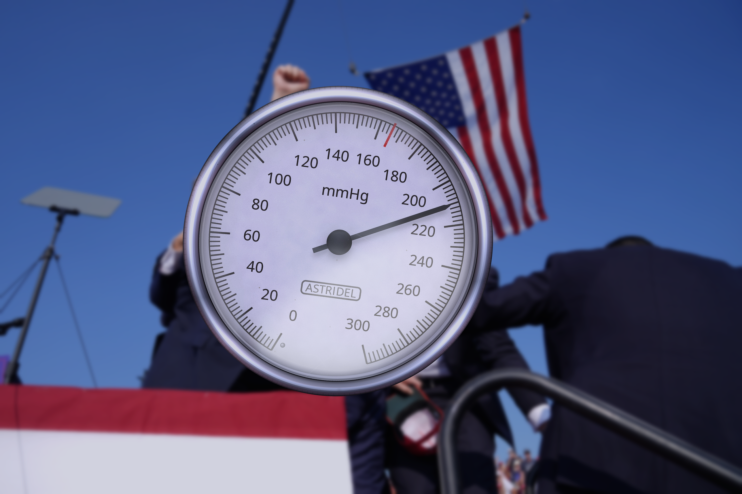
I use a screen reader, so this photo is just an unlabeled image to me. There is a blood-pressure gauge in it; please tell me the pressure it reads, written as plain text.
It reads 210 mmHg
